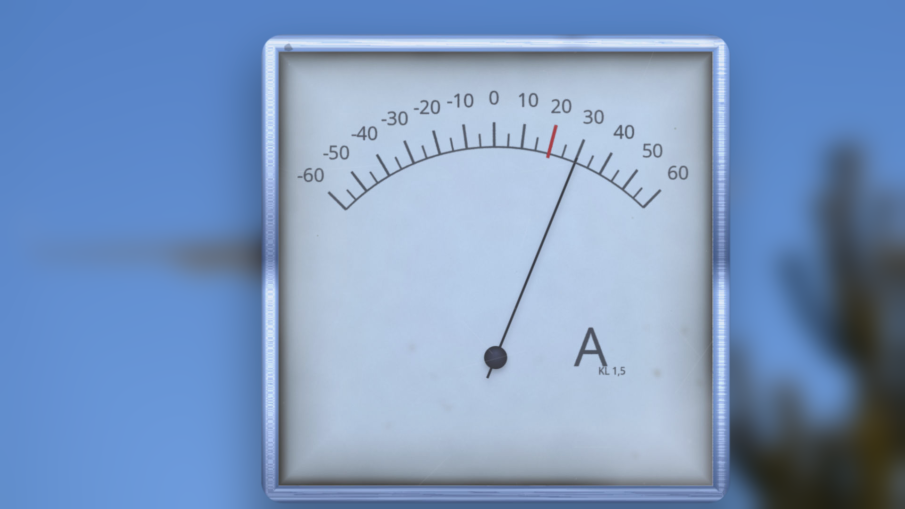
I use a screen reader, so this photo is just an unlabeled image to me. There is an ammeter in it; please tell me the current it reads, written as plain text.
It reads 30 A
